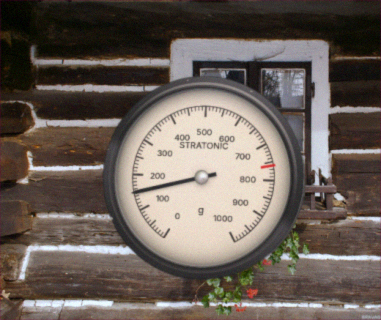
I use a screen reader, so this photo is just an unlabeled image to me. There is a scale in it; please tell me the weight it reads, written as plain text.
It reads 150 g
